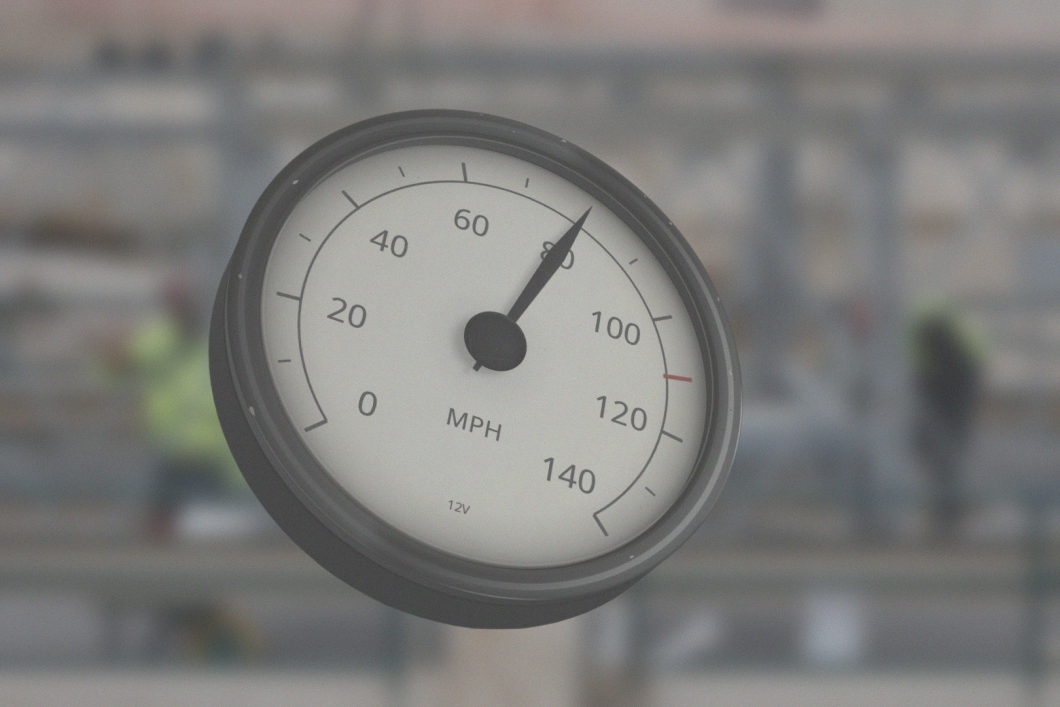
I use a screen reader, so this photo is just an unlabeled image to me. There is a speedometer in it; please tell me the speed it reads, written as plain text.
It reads 80 mph
